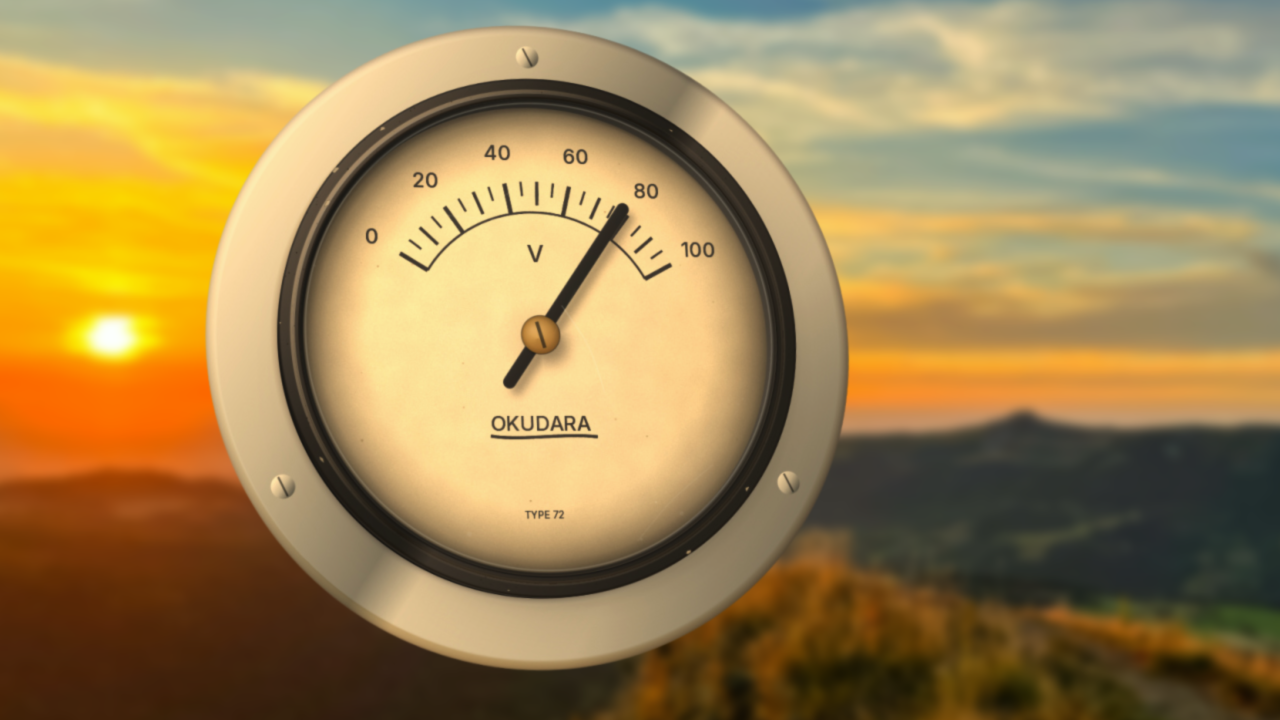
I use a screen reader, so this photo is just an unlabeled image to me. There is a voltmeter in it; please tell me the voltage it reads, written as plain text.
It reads 77.5 V
